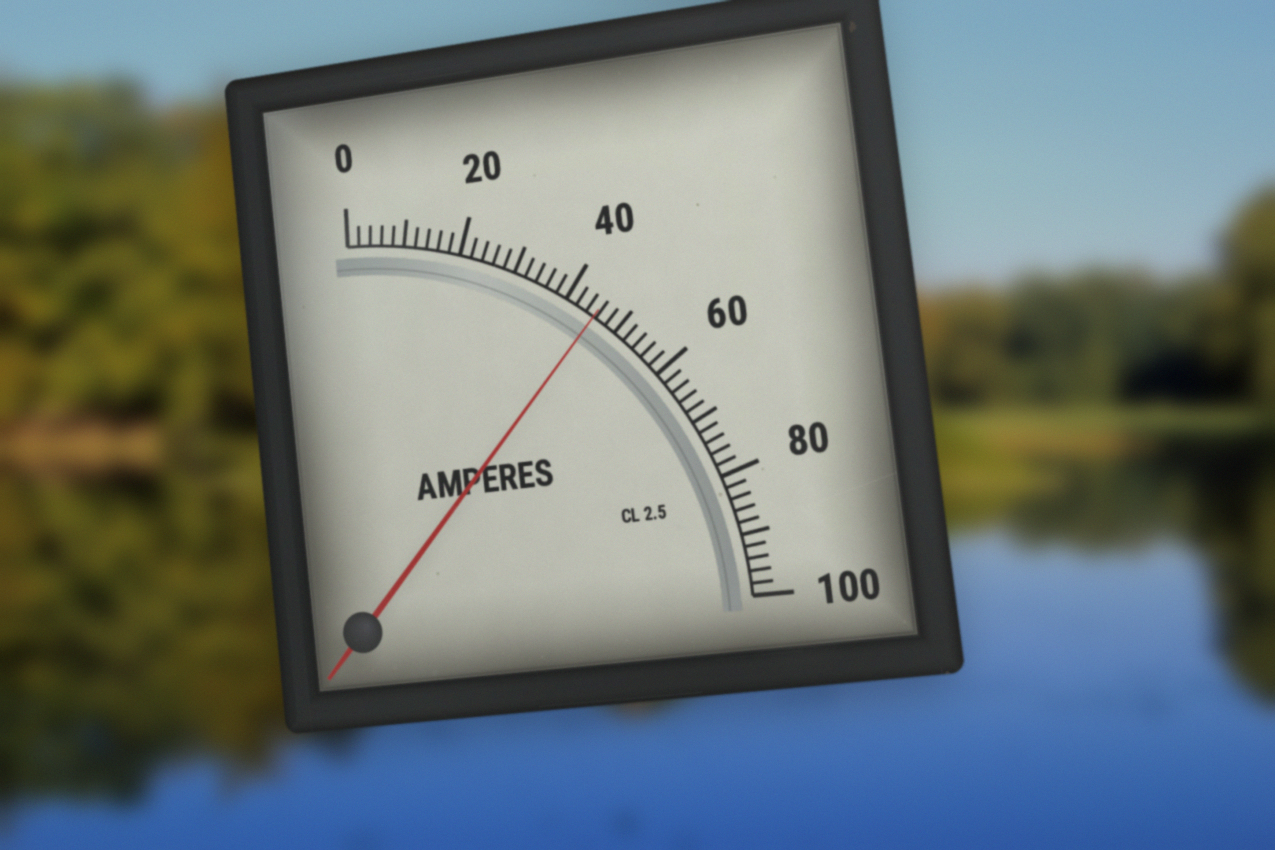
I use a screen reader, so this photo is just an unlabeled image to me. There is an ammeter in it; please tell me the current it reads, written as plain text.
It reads 46 A
